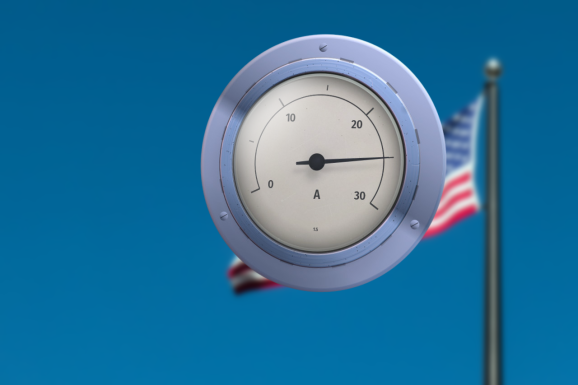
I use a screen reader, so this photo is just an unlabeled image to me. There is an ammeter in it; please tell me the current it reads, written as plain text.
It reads 25 A
